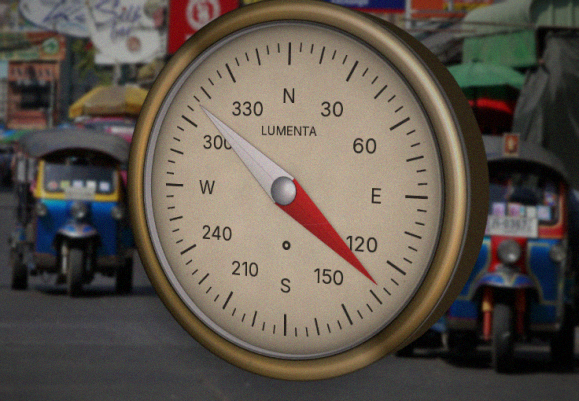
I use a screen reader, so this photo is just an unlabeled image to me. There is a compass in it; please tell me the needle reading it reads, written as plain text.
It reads 130 °
